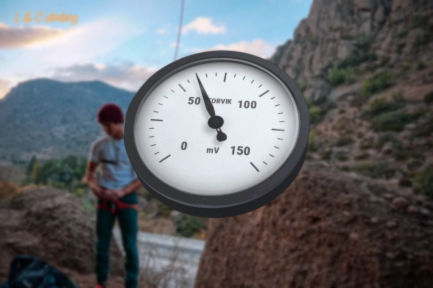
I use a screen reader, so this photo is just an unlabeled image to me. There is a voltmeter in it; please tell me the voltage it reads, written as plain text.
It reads 60 mV
